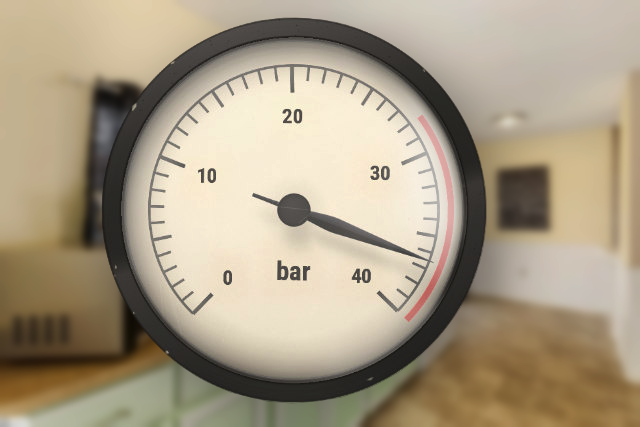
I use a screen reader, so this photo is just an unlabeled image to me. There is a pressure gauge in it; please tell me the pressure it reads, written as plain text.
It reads 36.5 bar
